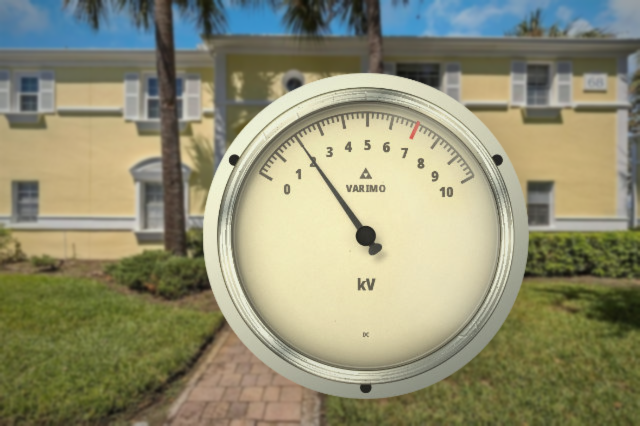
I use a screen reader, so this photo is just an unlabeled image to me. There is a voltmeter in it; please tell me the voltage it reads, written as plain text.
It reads 2 kV
